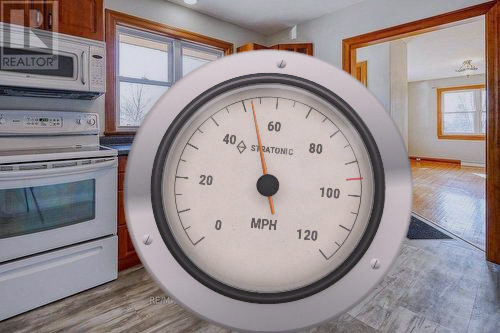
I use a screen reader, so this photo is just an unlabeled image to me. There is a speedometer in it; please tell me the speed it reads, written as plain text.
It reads 52.5 mph
